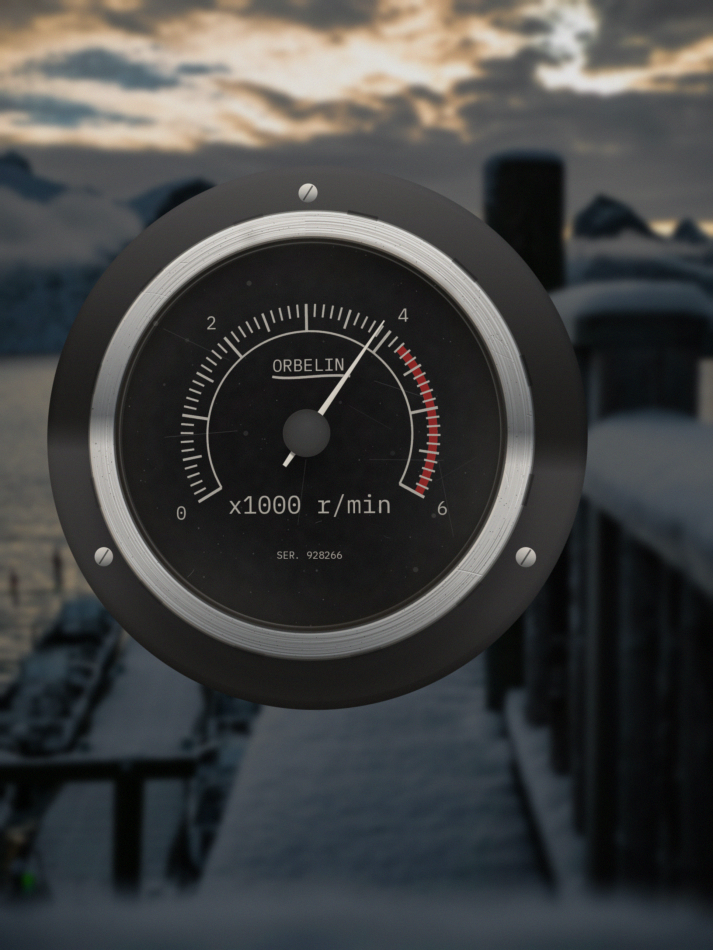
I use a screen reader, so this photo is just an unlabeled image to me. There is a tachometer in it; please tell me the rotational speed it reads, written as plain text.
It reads 3900 rpm
